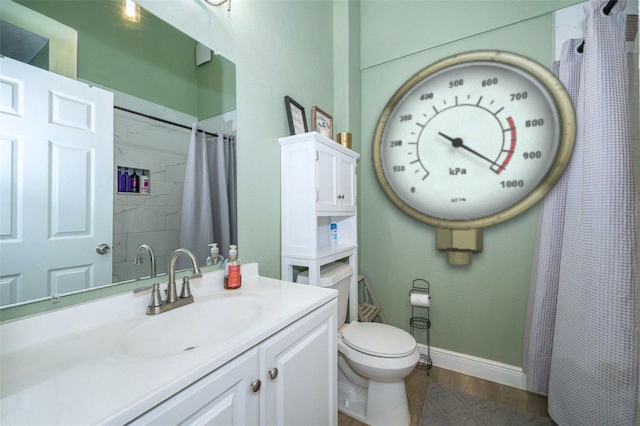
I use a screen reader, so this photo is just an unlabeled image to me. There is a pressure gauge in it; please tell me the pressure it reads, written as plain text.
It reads 975 kPa
